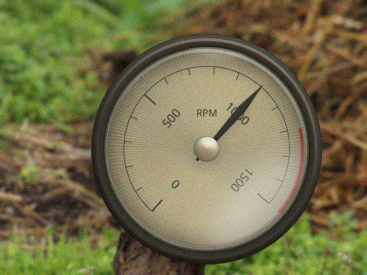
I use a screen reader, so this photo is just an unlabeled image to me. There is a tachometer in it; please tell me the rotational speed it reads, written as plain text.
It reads 1000 rpm
